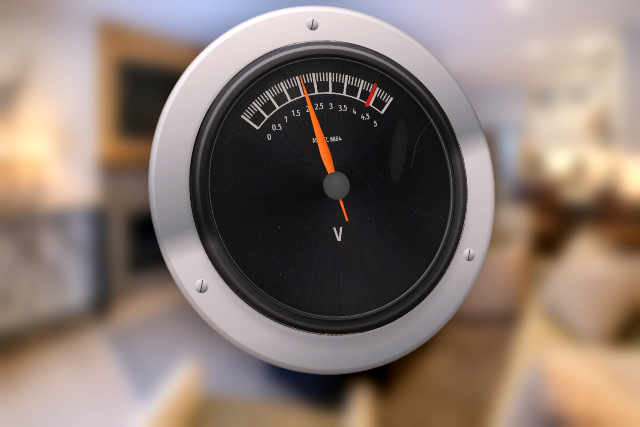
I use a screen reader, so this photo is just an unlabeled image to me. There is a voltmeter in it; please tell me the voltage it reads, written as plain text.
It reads 2 V
